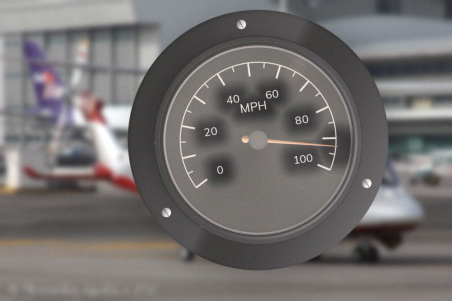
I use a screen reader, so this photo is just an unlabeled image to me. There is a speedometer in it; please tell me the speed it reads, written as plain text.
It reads 92.5 mph
